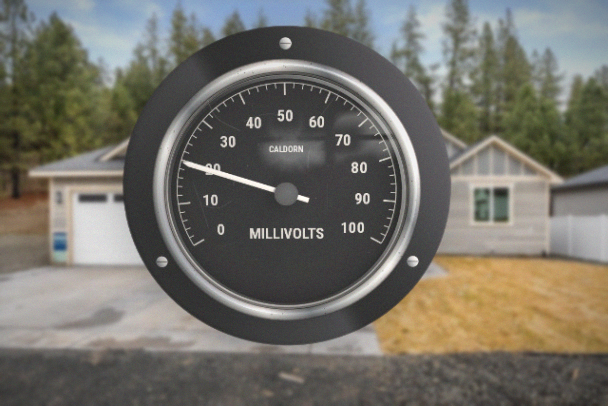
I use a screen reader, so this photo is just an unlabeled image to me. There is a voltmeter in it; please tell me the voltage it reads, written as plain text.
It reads 20 mV
